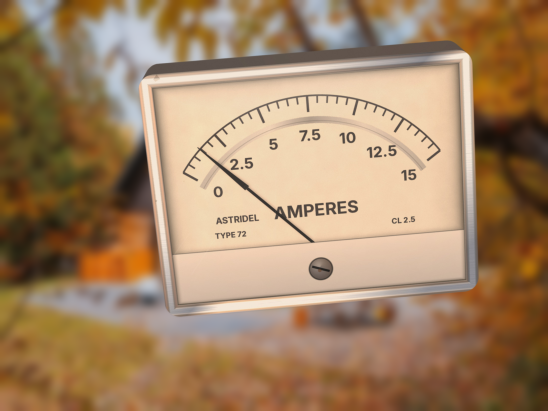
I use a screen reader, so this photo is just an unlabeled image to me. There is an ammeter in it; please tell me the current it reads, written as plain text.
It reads 1.5 A
